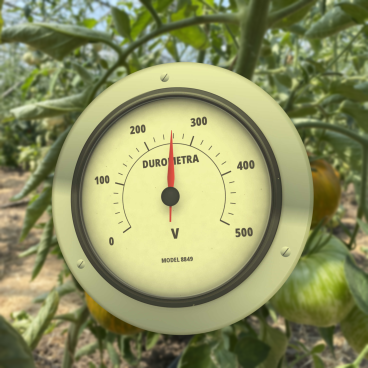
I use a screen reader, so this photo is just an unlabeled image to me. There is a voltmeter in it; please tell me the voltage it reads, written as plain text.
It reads 260 V
